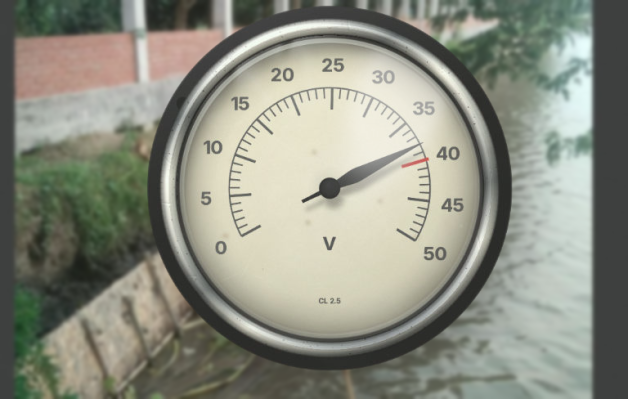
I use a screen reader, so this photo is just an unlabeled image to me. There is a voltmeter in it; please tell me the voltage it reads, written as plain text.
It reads 38 V
